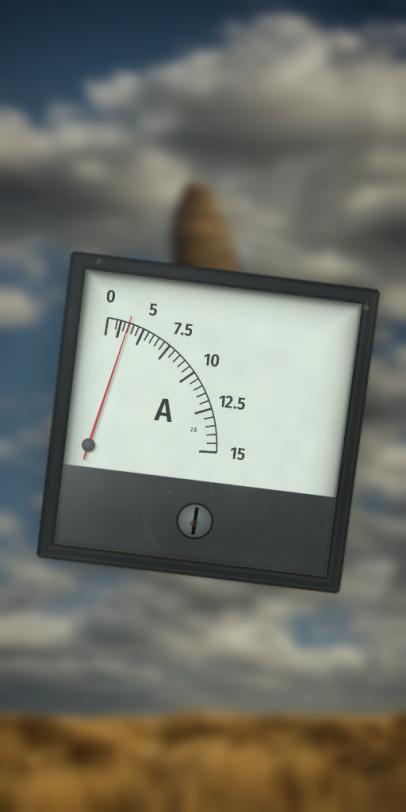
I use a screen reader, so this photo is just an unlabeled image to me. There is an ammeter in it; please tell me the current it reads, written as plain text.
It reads 3.5 A
